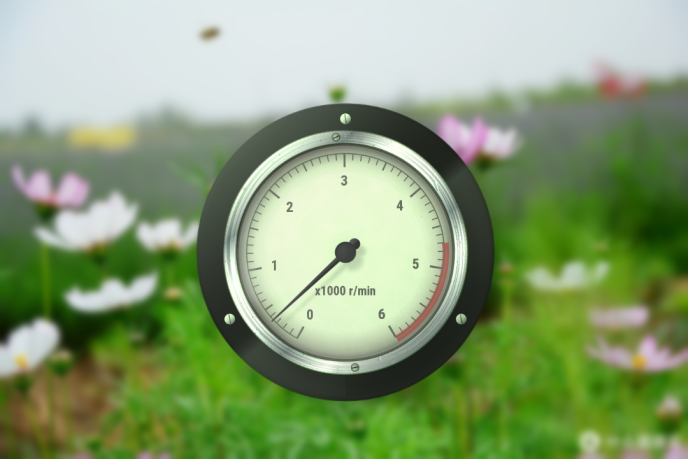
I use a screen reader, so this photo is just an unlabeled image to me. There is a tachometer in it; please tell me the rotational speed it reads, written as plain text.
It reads 350 rpm
